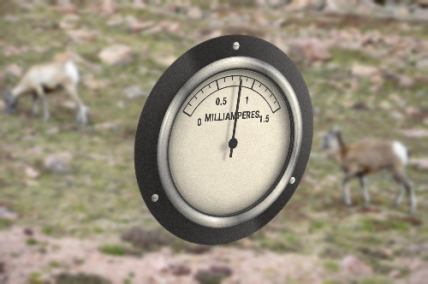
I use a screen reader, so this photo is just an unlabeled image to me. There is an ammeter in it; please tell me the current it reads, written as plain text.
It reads 0.8 mA
